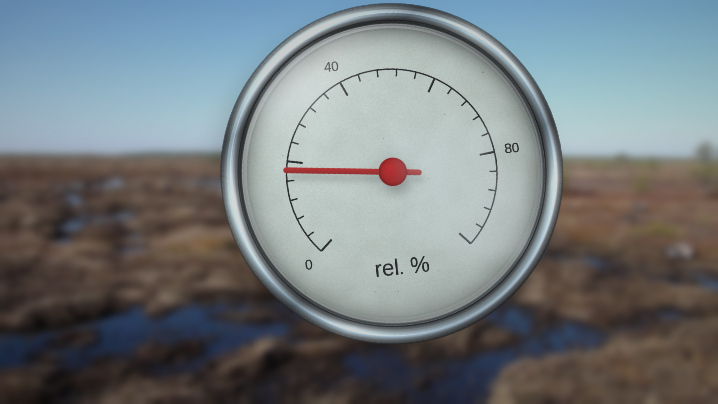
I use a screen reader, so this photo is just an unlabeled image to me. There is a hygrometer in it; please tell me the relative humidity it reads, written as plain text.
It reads 18 %
